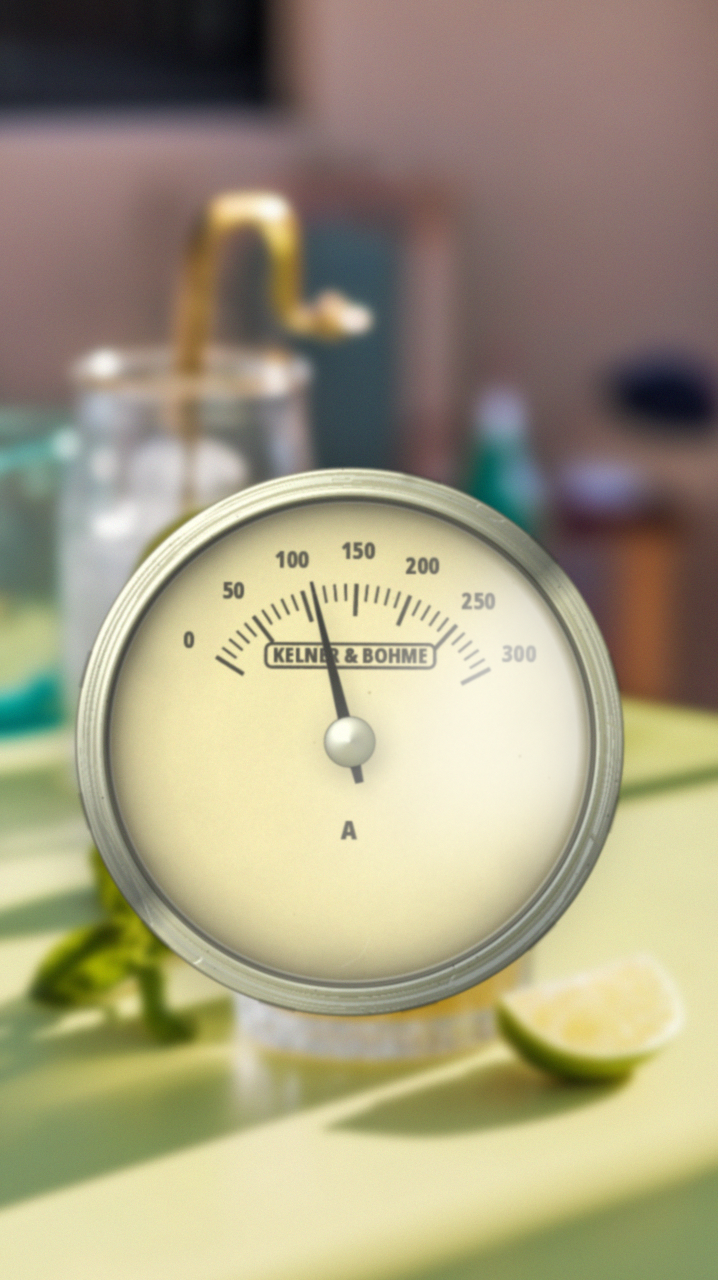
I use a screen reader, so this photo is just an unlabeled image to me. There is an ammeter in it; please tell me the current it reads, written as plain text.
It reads 110 A
